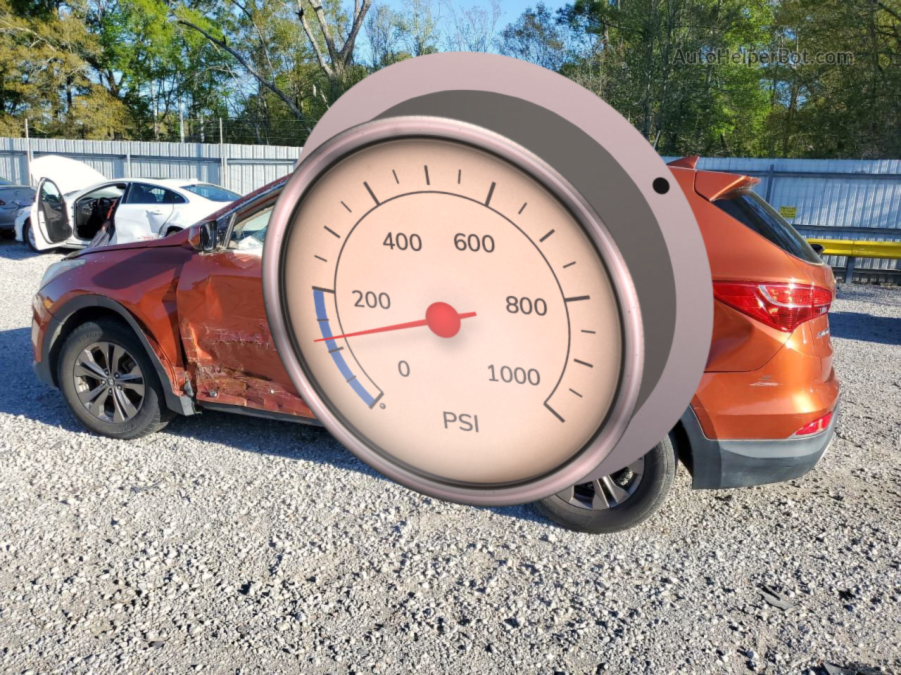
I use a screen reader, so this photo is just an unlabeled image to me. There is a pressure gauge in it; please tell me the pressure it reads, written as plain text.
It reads 125 psi
